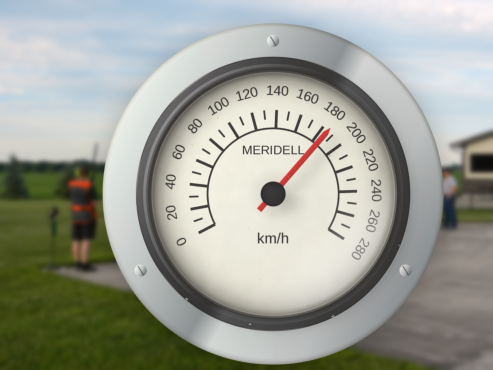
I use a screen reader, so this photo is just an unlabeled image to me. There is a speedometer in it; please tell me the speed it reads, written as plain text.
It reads 185 km/h
